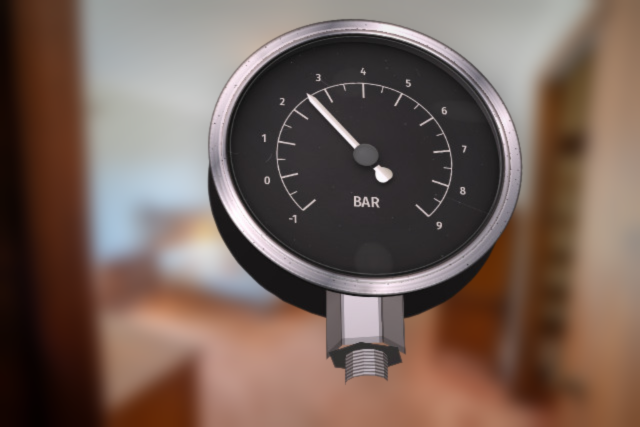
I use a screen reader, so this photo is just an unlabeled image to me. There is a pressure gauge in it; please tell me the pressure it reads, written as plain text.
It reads 2.5 bar
